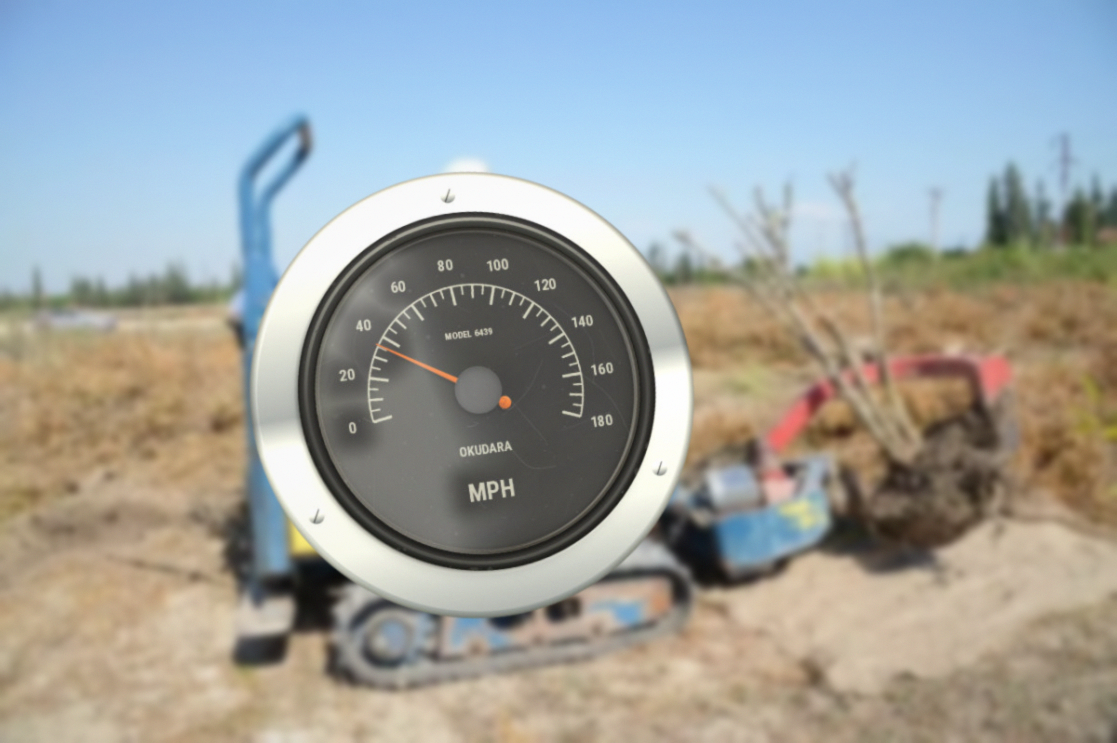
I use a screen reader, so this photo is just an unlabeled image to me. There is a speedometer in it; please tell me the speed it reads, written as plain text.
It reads 35 mph
